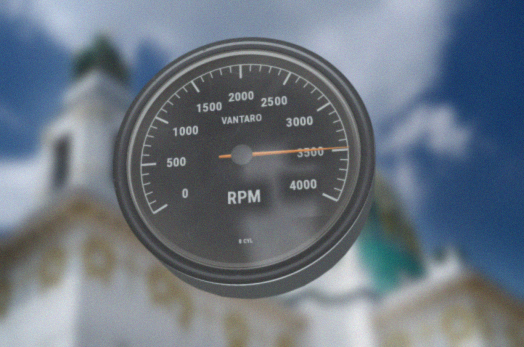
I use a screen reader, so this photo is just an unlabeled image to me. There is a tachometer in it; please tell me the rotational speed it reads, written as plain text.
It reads 3500 rpm
